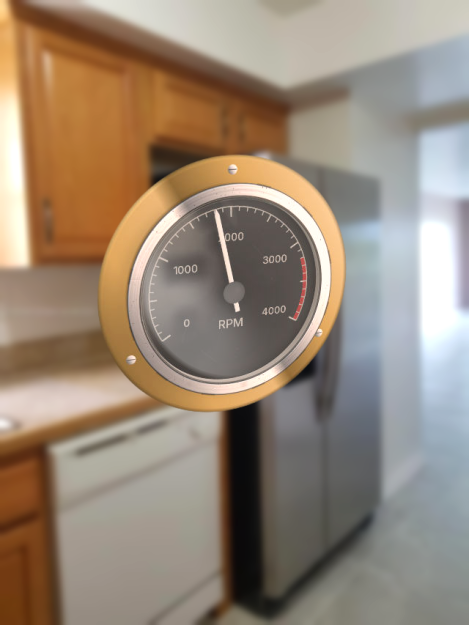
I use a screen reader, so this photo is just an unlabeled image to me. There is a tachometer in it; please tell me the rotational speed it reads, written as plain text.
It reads 1800 rpm
